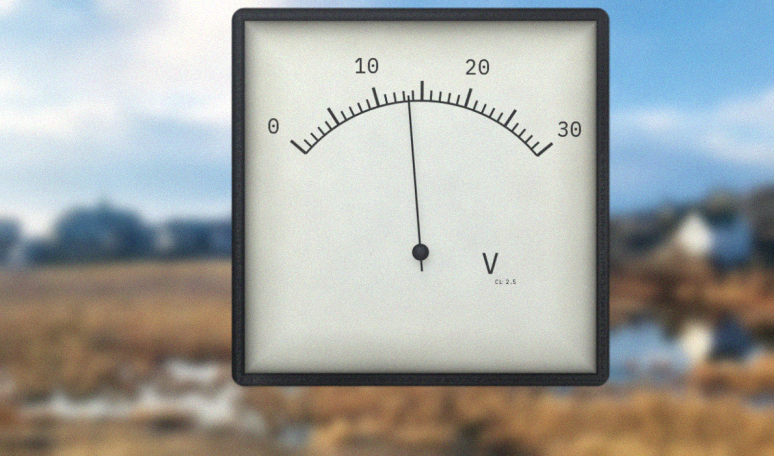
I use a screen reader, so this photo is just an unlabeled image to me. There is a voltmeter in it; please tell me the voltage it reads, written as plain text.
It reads 13.5 V
